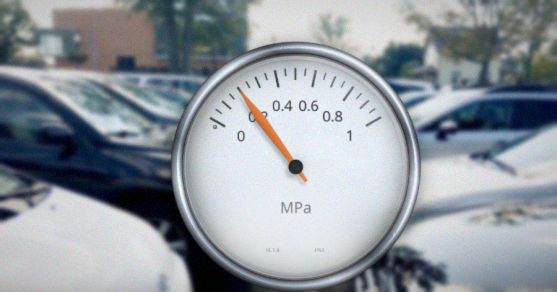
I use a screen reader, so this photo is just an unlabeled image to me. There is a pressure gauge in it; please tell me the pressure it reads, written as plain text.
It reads 0.2 MPa
